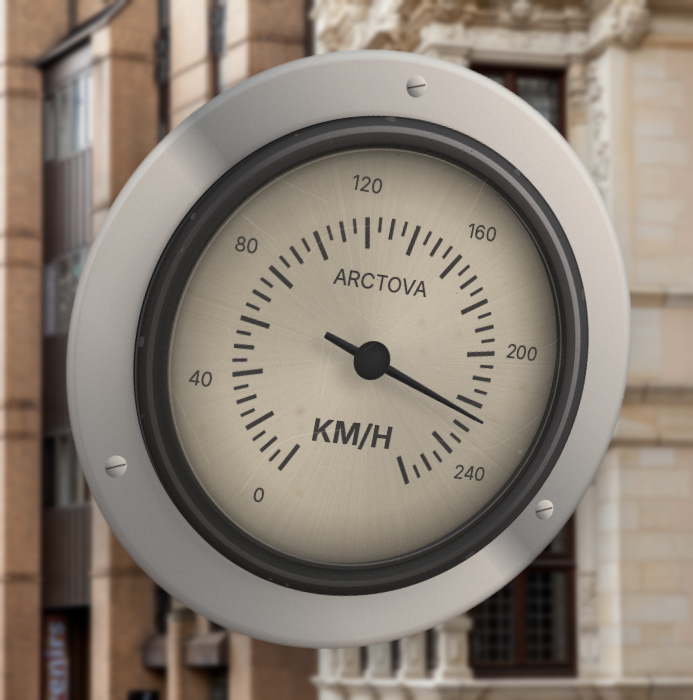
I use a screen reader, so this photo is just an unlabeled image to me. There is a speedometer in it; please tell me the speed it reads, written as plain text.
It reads 225 km/h
